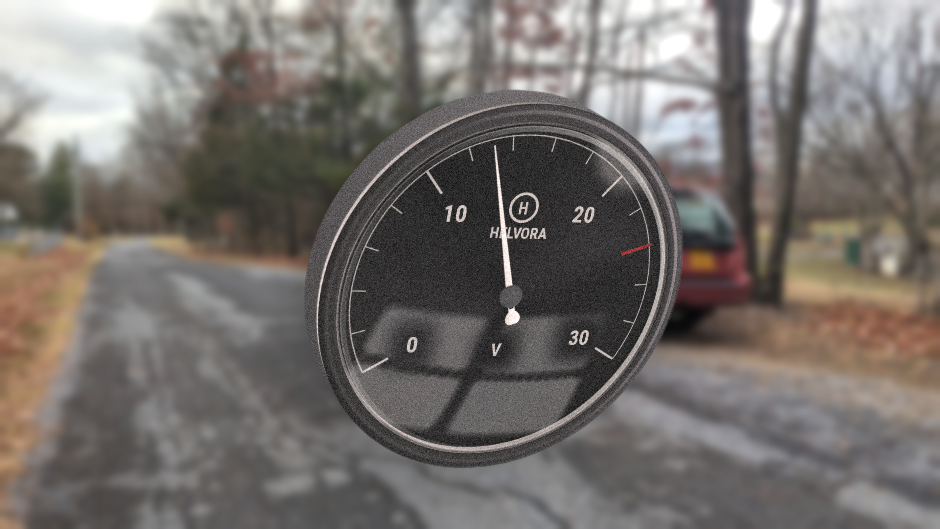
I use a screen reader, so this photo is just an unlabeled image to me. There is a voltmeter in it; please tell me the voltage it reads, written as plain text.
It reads 13 V
